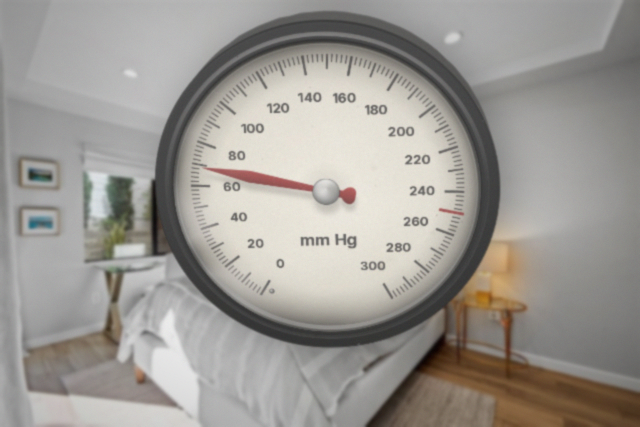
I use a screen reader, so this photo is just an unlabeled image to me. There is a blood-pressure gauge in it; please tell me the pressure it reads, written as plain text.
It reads 70 mmHg
